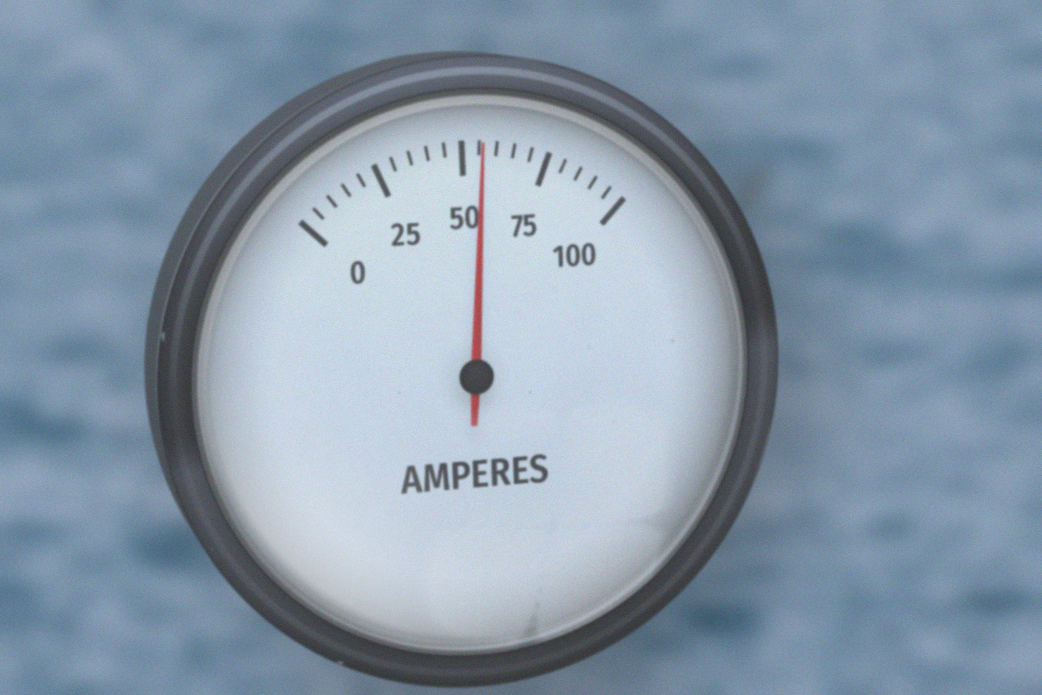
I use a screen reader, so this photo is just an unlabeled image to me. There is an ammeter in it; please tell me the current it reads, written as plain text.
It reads 55 A
